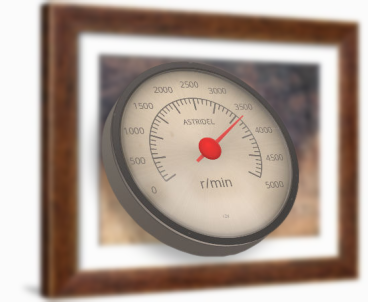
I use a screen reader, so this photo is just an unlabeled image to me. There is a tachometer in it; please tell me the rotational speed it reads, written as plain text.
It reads 3600 rpm
